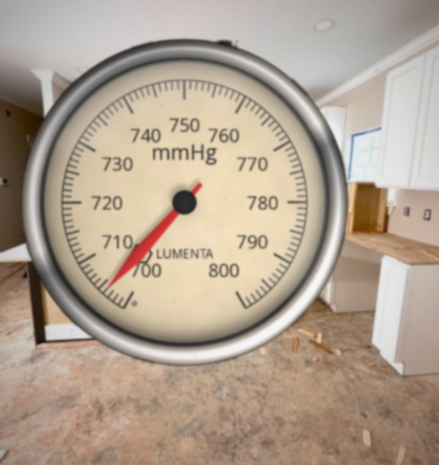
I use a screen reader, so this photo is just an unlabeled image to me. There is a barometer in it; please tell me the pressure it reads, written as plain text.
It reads 704 mmHg
